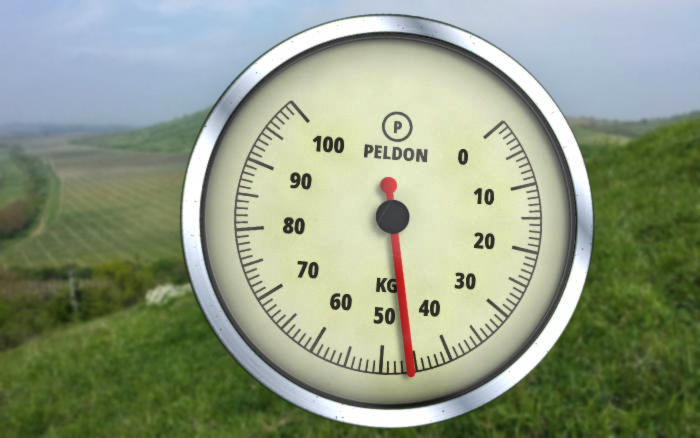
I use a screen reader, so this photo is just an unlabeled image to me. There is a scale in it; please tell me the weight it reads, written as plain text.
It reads 46 kg
